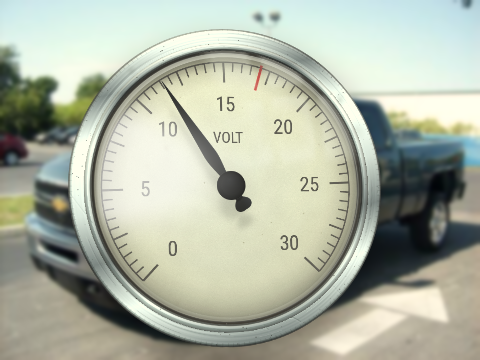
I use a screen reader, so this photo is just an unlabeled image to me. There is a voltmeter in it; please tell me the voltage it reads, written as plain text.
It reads 11.5 V
